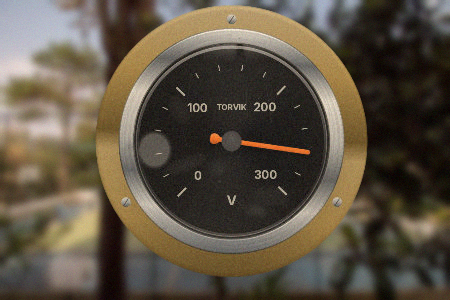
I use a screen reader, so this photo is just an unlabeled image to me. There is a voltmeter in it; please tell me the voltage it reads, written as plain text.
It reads 260 V
